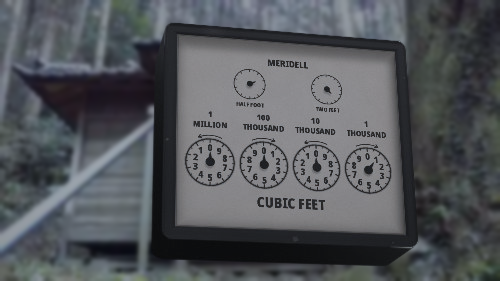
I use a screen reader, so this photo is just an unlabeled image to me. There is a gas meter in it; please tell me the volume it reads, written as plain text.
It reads 100 ft³
